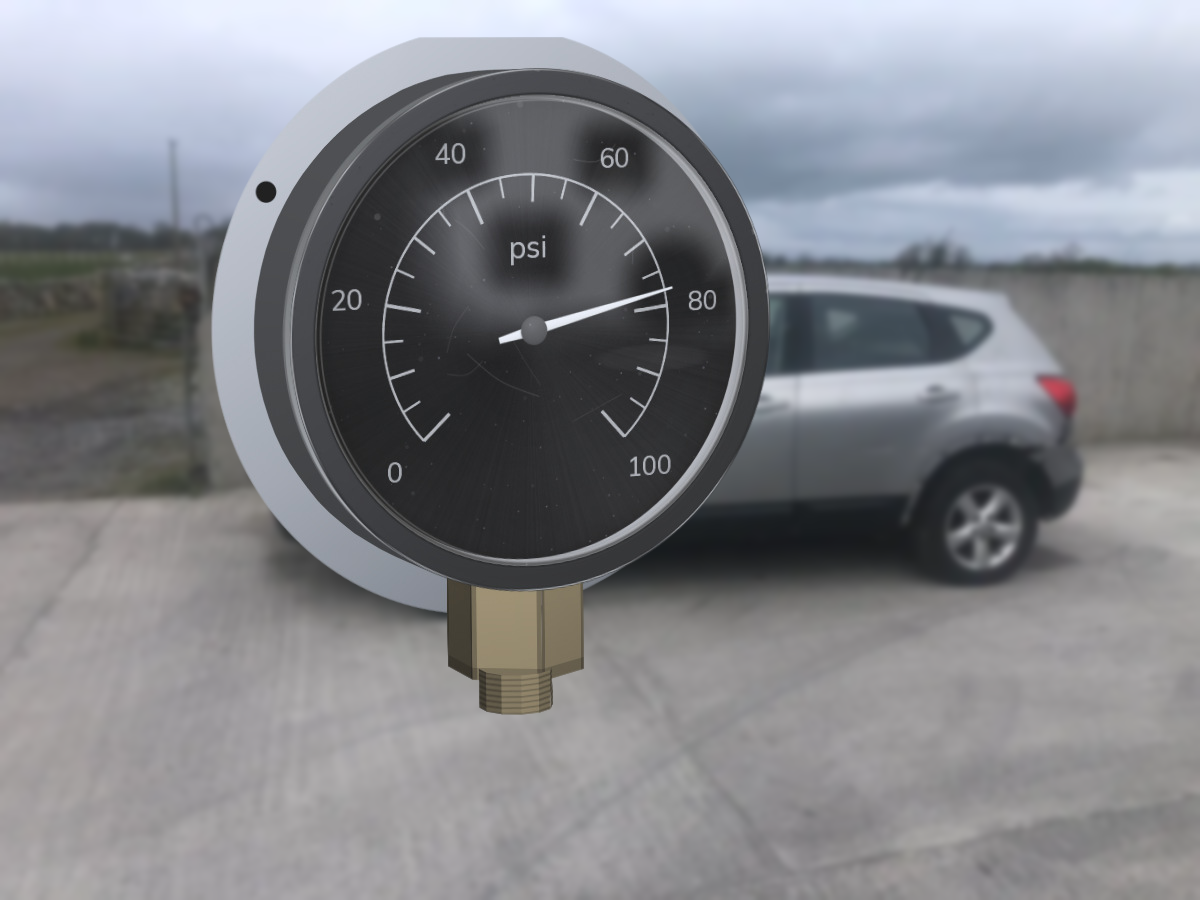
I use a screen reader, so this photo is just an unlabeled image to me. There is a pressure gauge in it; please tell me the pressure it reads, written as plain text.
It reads 77.5 psi
